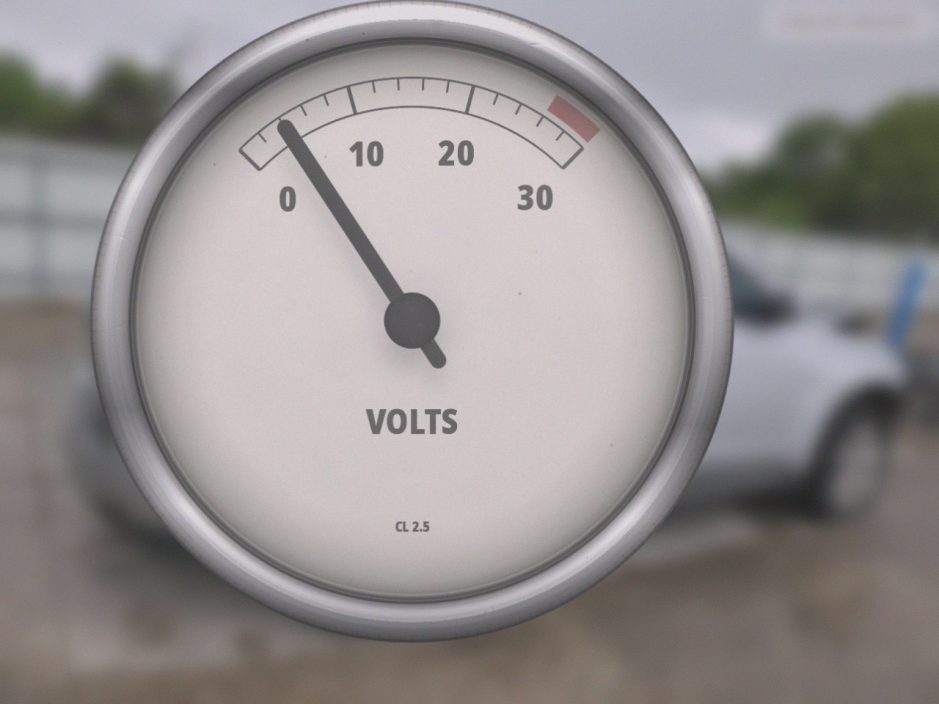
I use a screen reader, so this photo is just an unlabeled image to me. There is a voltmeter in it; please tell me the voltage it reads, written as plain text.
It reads 4 V
